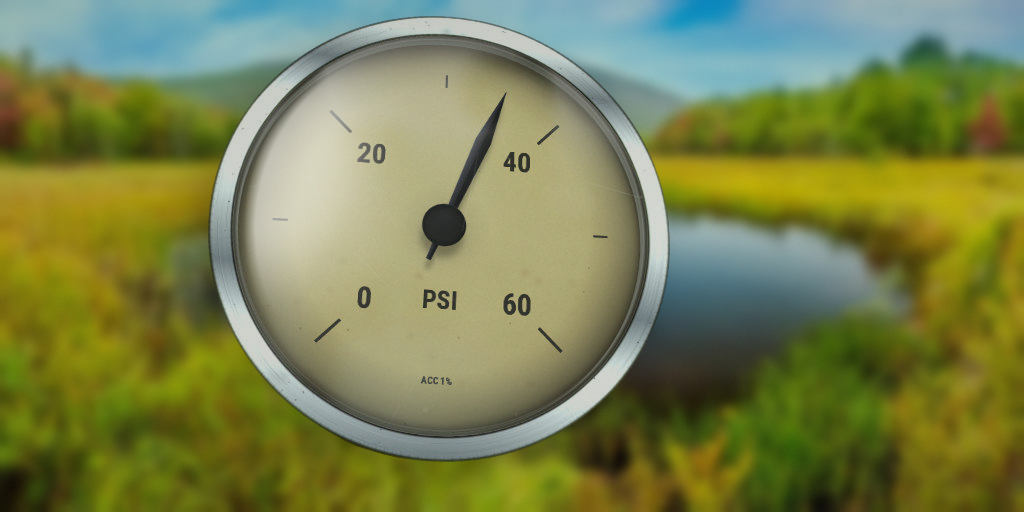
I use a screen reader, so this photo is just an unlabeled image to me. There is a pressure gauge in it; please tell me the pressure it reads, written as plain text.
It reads 35 psi
